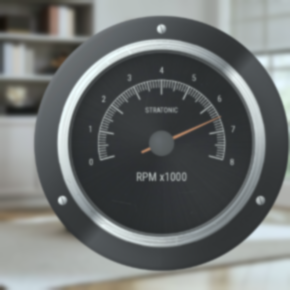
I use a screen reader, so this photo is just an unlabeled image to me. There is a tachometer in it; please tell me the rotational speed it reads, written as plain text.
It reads 6500 rpm
